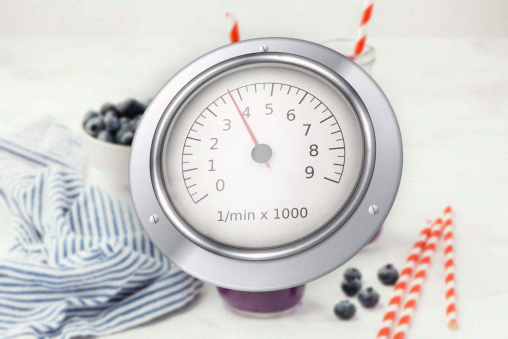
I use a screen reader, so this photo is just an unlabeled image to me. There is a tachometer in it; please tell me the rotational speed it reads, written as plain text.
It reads 3750 rpm
